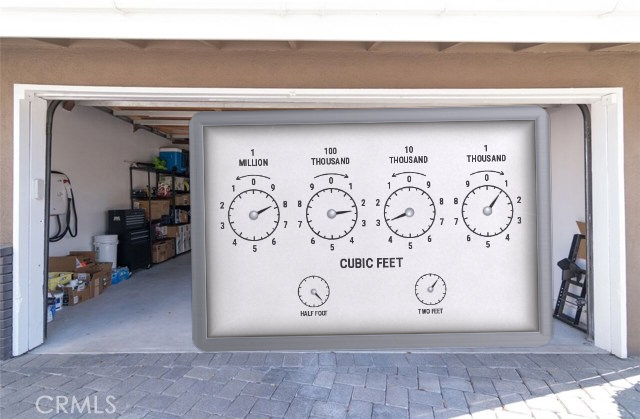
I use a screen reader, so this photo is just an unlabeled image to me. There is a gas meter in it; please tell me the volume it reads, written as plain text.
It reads 823100 ft³
